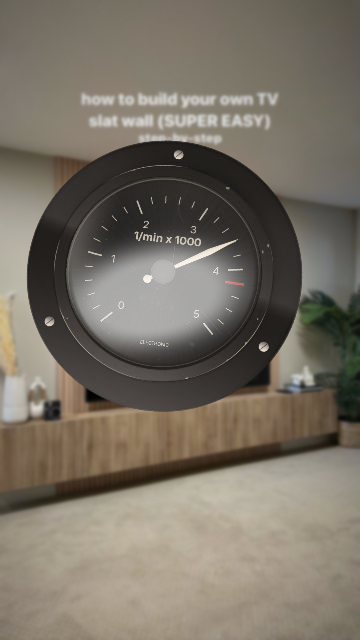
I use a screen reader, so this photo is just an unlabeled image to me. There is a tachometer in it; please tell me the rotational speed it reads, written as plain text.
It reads 3600 rpm
